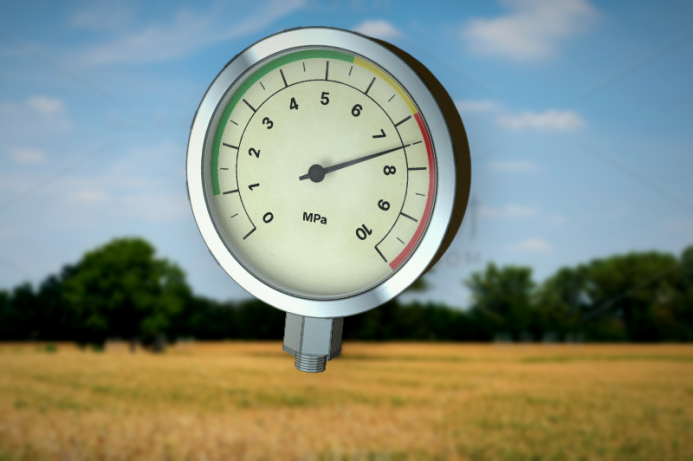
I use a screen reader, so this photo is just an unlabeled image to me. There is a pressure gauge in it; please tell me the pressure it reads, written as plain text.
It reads 7.5 MPa
